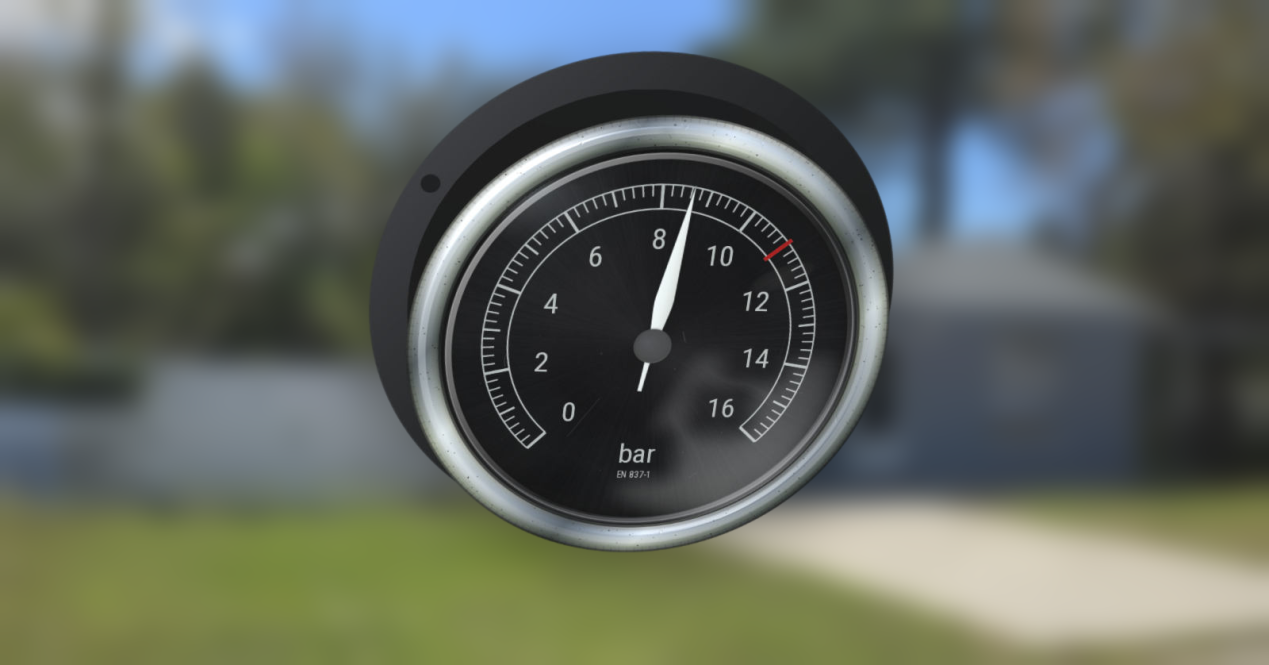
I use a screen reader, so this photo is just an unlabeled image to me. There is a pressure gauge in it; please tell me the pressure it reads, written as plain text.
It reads 8.6 bar
